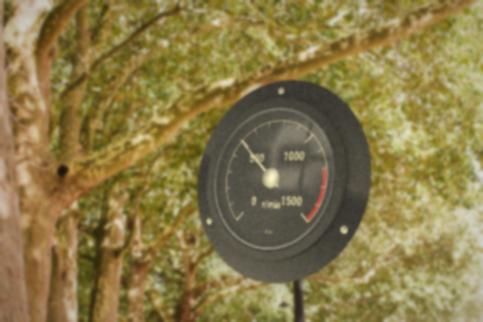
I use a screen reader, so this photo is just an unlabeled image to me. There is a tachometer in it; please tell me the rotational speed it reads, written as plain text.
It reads 500 rpm
